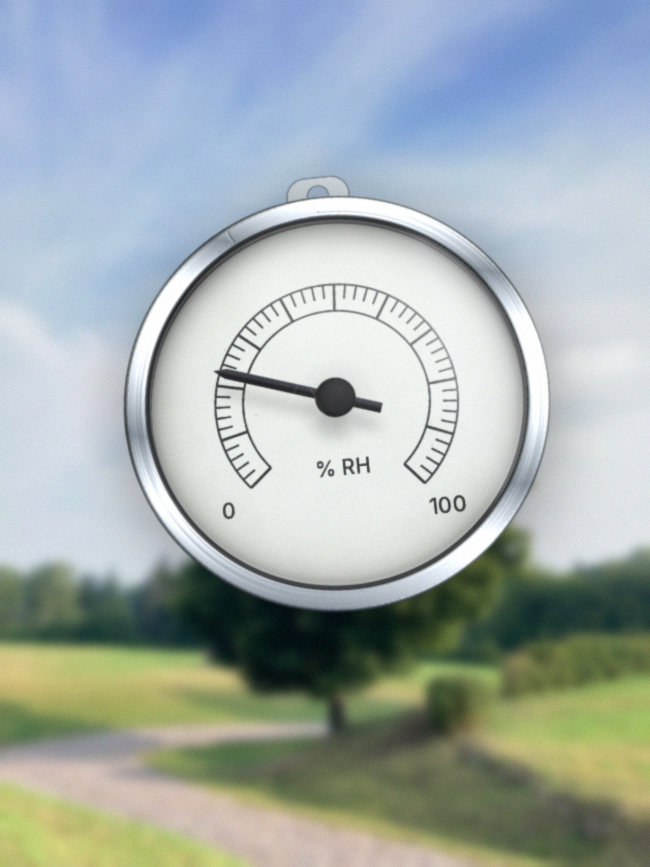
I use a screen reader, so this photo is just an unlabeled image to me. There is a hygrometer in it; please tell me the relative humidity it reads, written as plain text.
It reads 22 %
